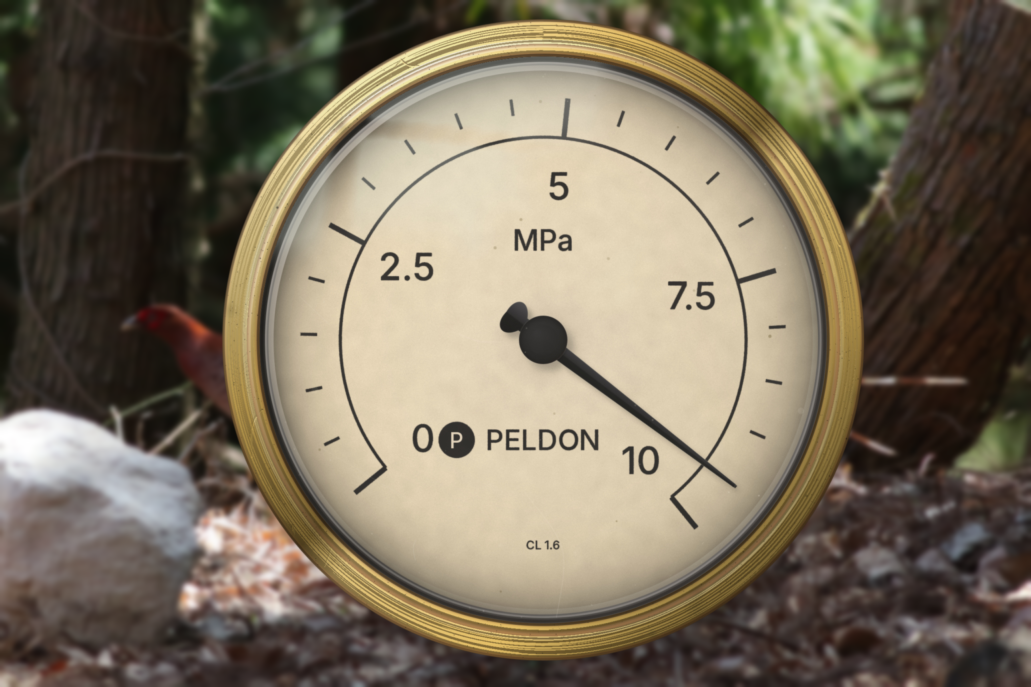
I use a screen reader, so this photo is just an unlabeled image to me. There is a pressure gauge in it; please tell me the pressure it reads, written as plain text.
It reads 9.5 MPa
